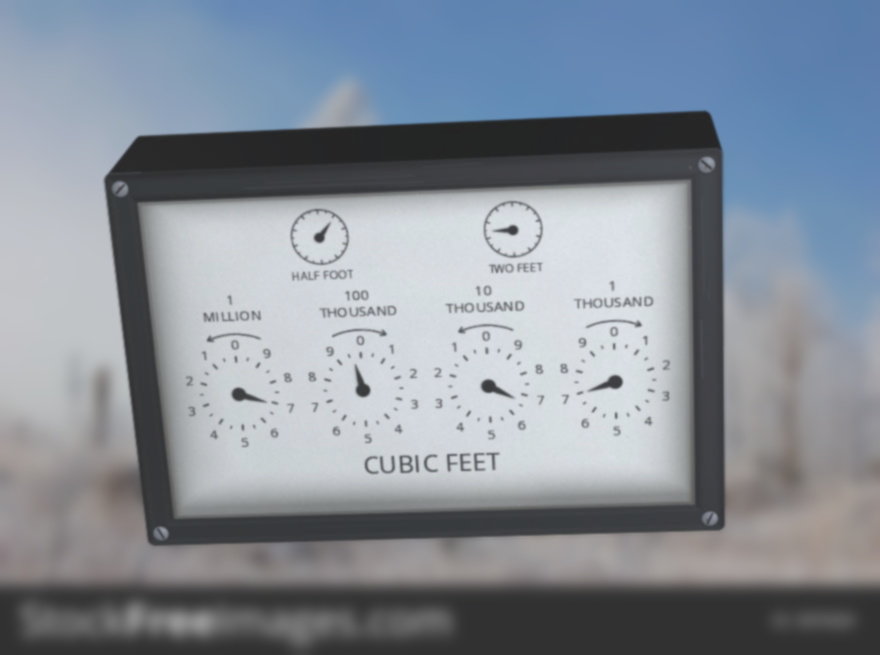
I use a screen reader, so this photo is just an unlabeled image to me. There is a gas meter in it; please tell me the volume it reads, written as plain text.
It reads 696700 ft³
